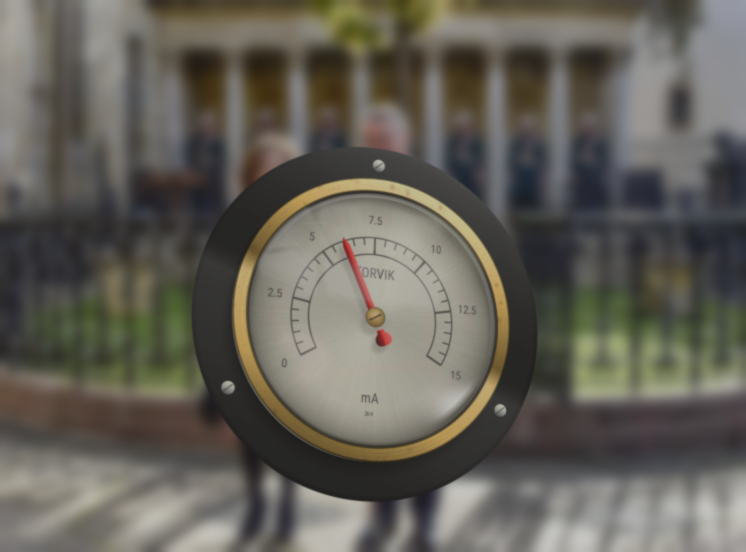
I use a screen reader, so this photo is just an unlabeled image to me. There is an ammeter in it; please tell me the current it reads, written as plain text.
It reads 6 mA
